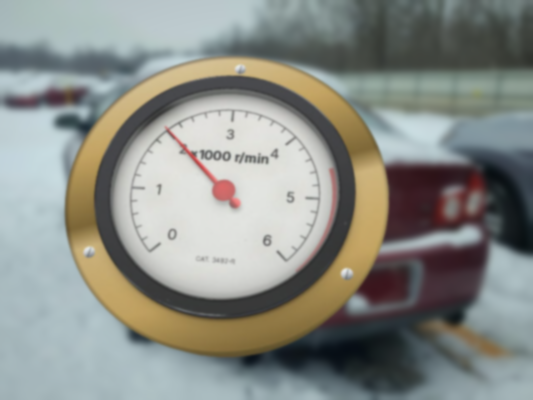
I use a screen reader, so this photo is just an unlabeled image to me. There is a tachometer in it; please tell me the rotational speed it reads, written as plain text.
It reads 2000 rpm
